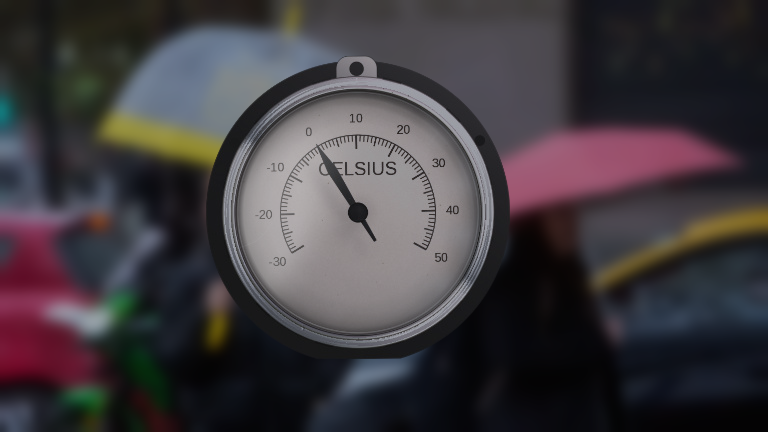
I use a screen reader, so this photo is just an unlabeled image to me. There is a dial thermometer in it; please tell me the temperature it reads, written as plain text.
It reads 0 °C
